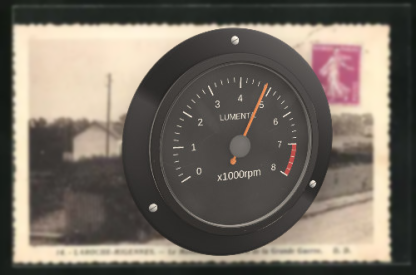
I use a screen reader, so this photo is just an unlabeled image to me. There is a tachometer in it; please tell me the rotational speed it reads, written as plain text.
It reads 4800 rpm
